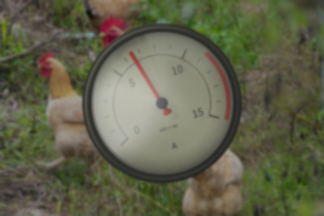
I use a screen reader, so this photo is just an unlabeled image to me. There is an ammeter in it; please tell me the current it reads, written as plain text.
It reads 6.5 A
